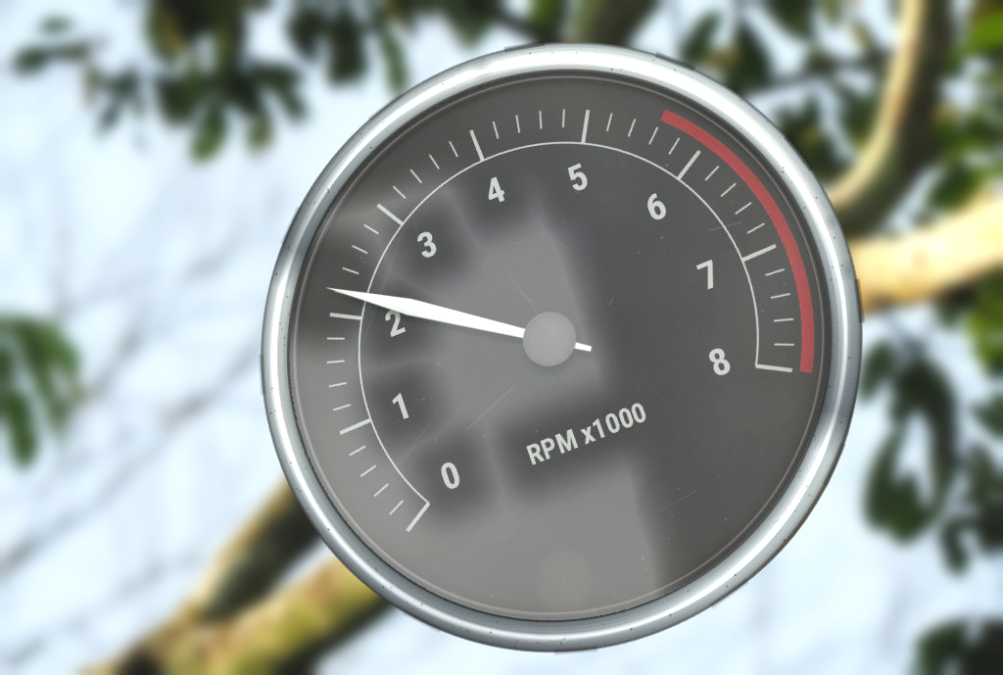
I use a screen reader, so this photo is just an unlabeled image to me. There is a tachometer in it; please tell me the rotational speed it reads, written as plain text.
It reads 2200 rpm
